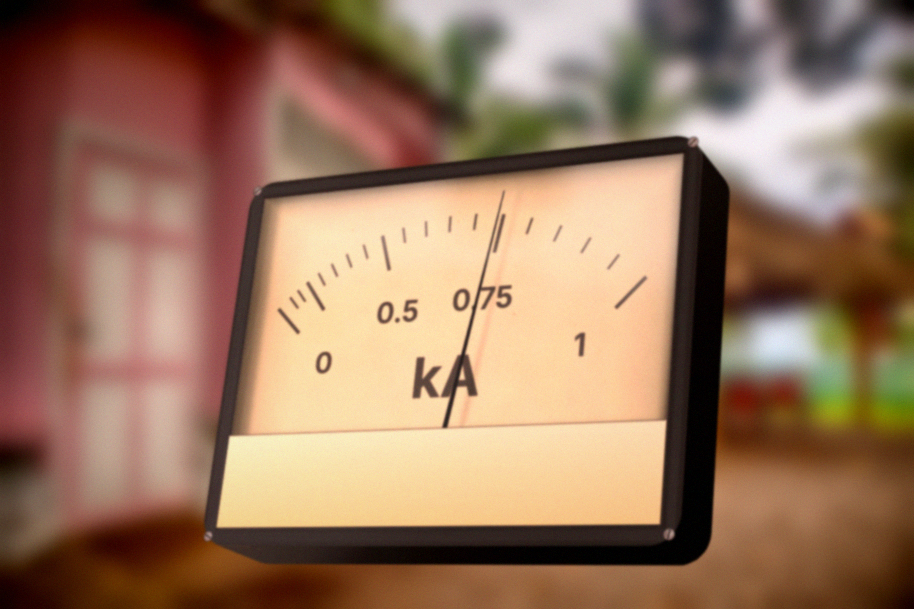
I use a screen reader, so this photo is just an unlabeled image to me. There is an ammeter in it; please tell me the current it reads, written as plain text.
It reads 0.75 kA
